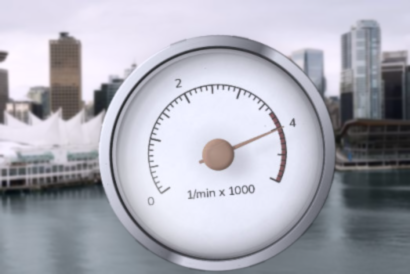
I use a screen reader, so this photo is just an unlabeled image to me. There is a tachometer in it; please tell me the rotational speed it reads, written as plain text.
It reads 4000 rpm
